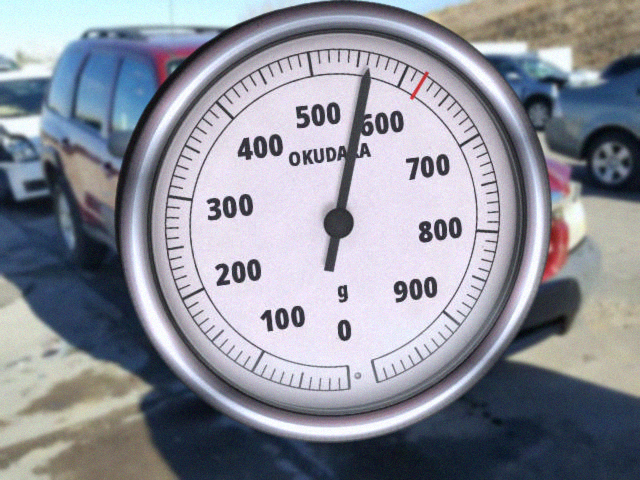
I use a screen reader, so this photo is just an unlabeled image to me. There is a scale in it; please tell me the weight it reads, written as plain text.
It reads 560 g
